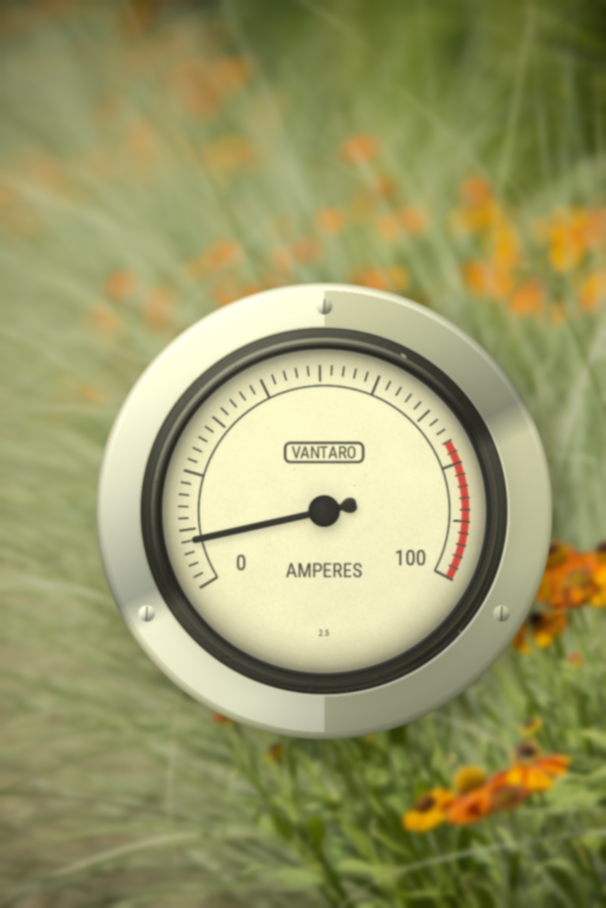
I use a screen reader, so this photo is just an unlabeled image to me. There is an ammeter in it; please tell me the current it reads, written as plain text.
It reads 8 A
